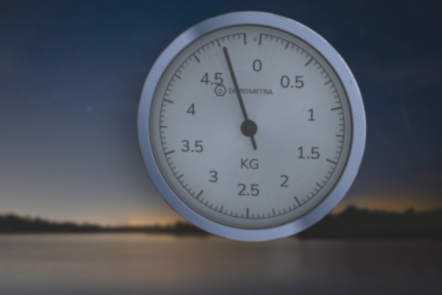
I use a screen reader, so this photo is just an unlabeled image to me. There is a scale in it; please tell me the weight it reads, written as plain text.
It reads 4.8 kg
